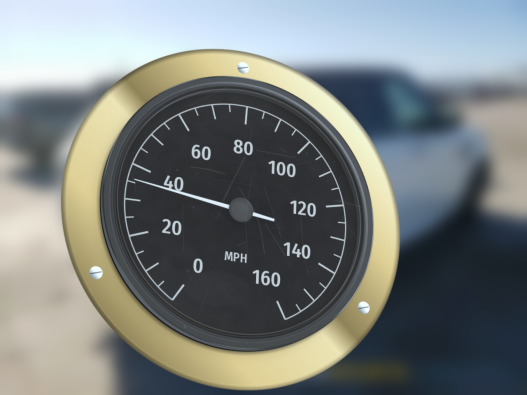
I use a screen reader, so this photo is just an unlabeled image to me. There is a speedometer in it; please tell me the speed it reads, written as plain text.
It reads 35 mph
